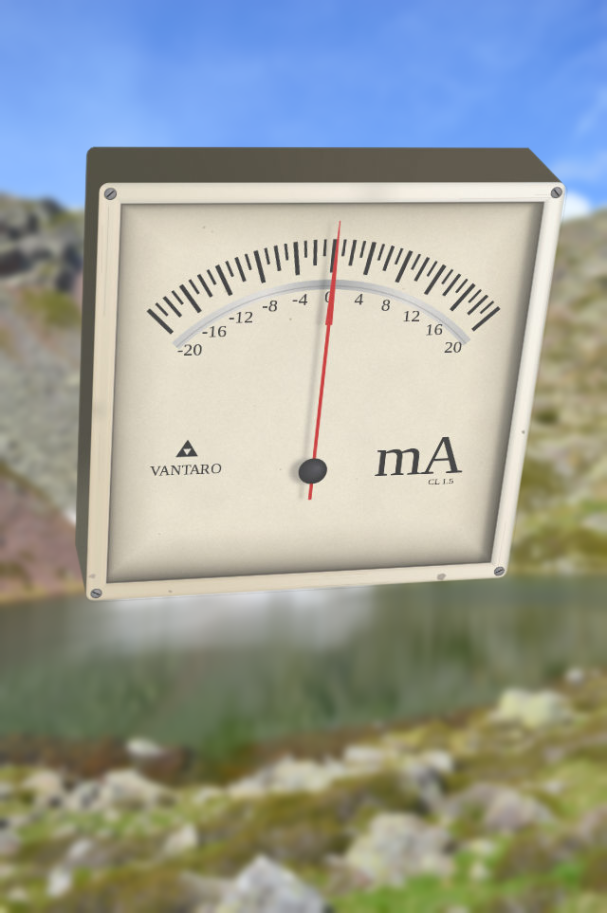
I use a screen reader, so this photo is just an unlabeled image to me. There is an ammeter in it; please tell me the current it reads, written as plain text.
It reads 0 mA
